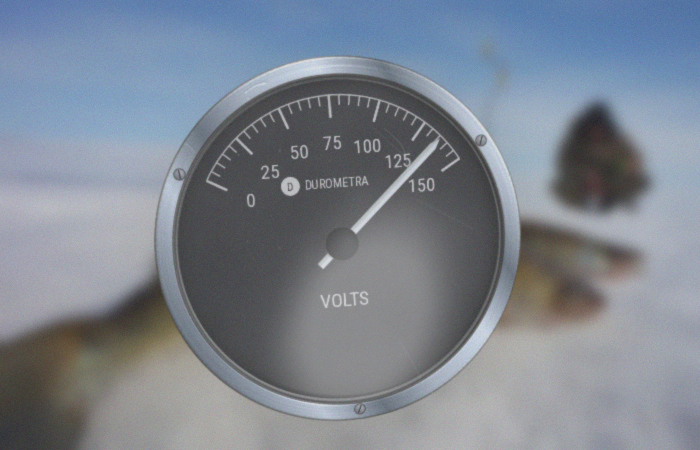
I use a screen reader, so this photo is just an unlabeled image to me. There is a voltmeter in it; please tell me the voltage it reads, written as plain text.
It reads 135 V
